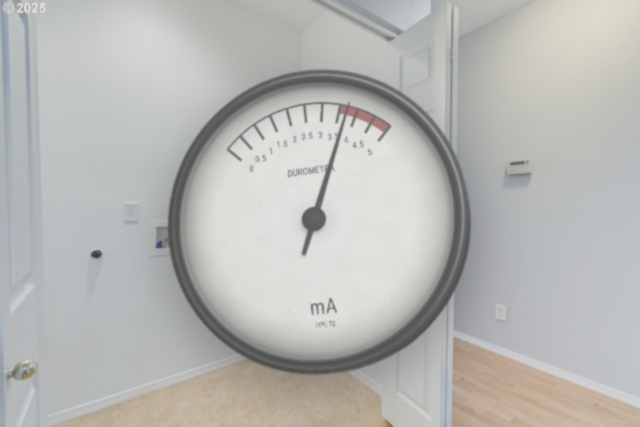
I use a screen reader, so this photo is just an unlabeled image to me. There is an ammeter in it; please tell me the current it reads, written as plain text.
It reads 3.75 mA
